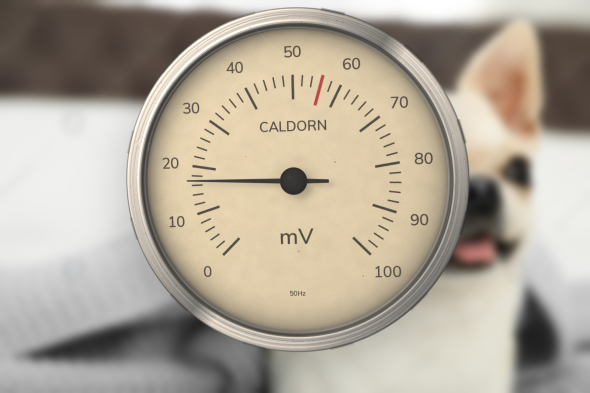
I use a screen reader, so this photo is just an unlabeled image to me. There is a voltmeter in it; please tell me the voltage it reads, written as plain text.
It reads 17 mV
